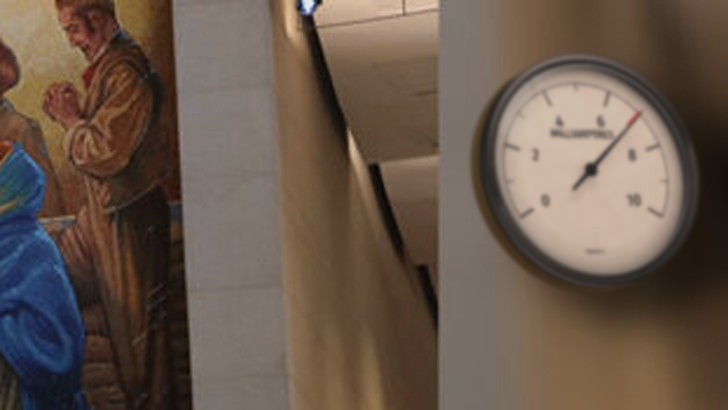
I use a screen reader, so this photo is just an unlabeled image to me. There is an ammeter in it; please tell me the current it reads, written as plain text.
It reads 7 mA
